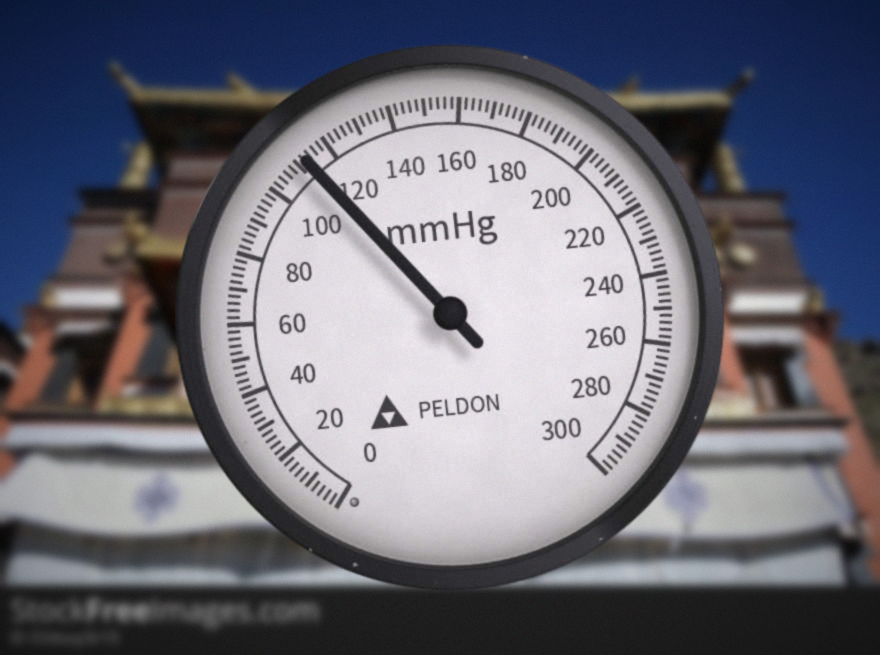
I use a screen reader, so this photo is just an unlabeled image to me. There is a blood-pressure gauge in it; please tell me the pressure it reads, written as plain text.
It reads 112 mmHg
